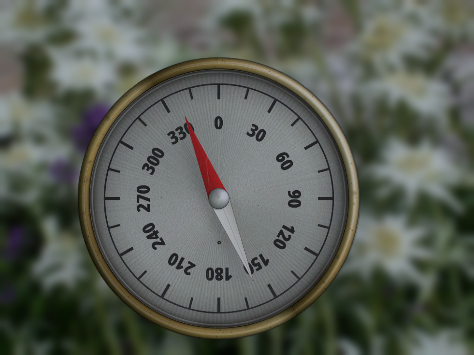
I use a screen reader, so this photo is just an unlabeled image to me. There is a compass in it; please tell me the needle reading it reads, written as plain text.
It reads 337.5 °
